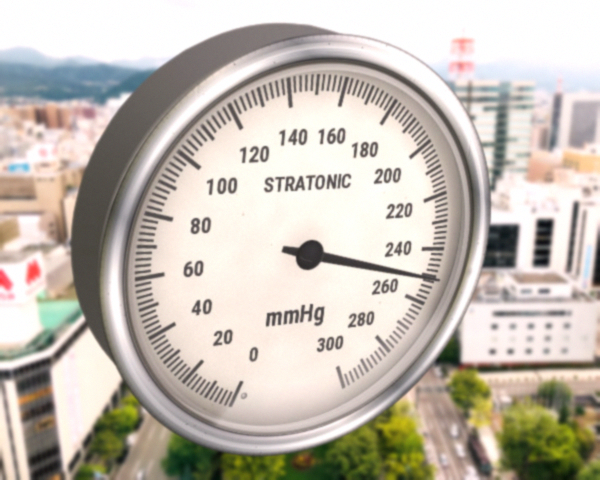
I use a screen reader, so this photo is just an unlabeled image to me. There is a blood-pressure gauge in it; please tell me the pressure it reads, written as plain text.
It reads 250 mmHg
